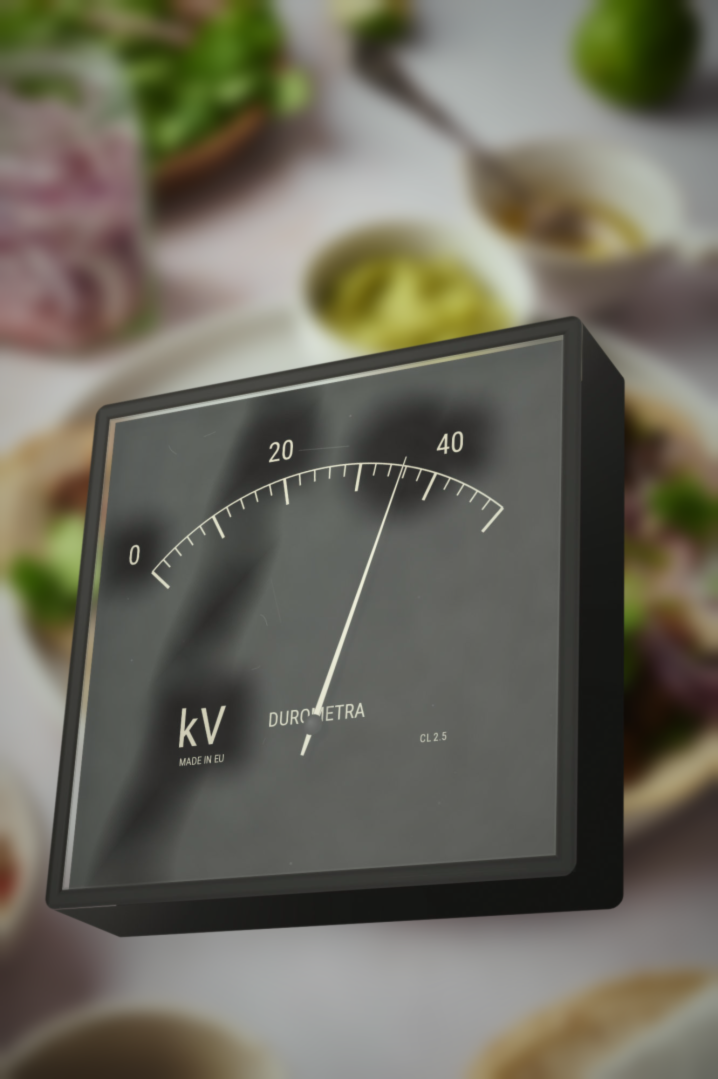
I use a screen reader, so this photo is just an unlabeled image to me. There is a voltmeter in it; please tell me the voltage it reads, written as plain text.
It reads 36 kV
